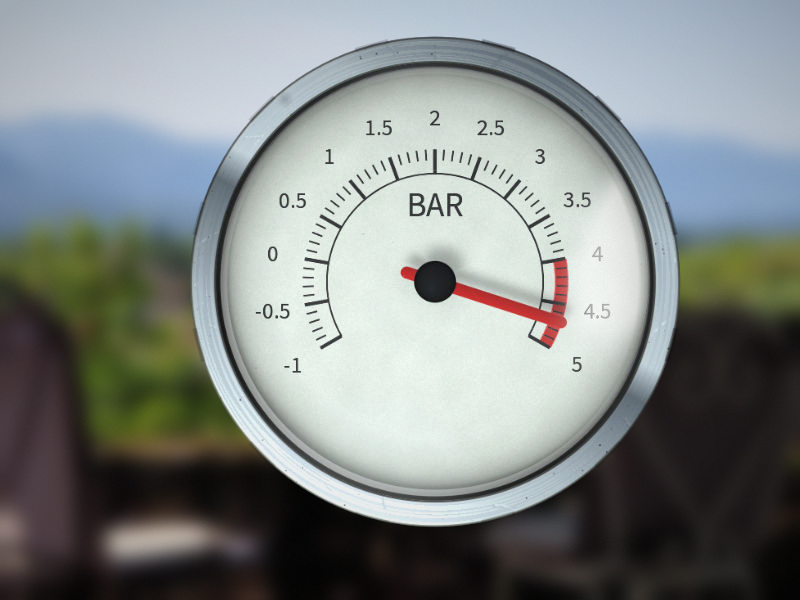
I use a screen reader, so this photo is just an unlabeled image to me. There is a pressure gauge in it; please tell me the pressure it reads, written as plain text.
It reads 4.7 bar
